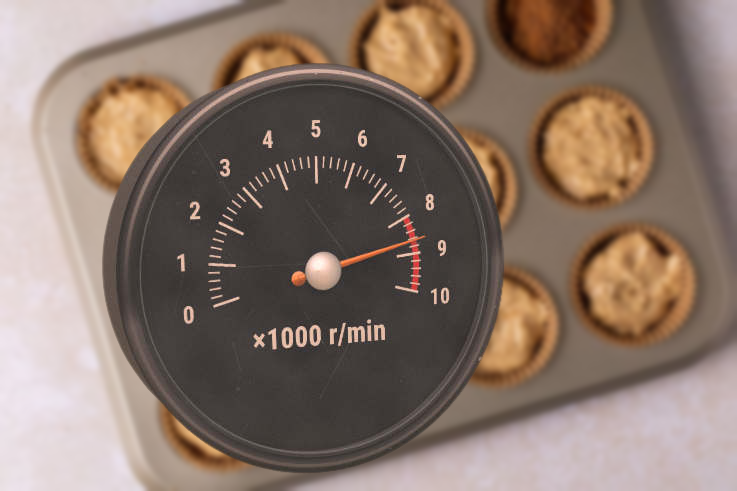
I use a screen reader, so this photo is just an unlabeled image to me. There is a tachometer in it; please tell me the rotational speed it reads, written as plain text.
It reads 8600 rpm
